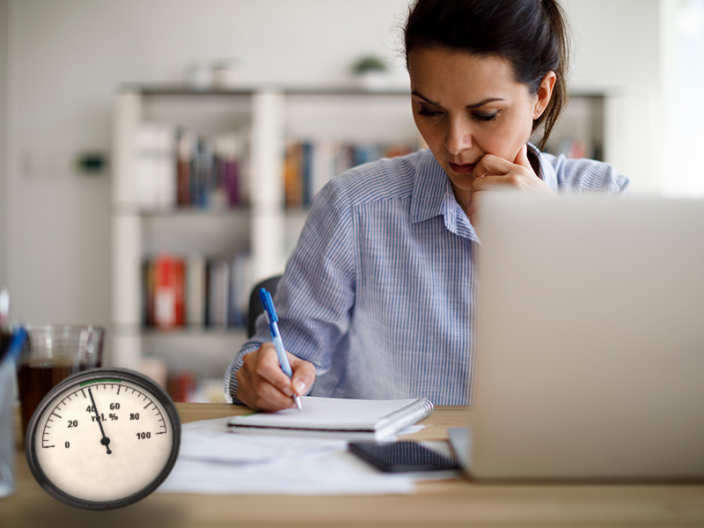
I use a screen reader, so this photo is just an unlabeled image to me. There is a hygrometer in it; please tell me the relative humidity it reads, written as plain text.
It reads 44 %
